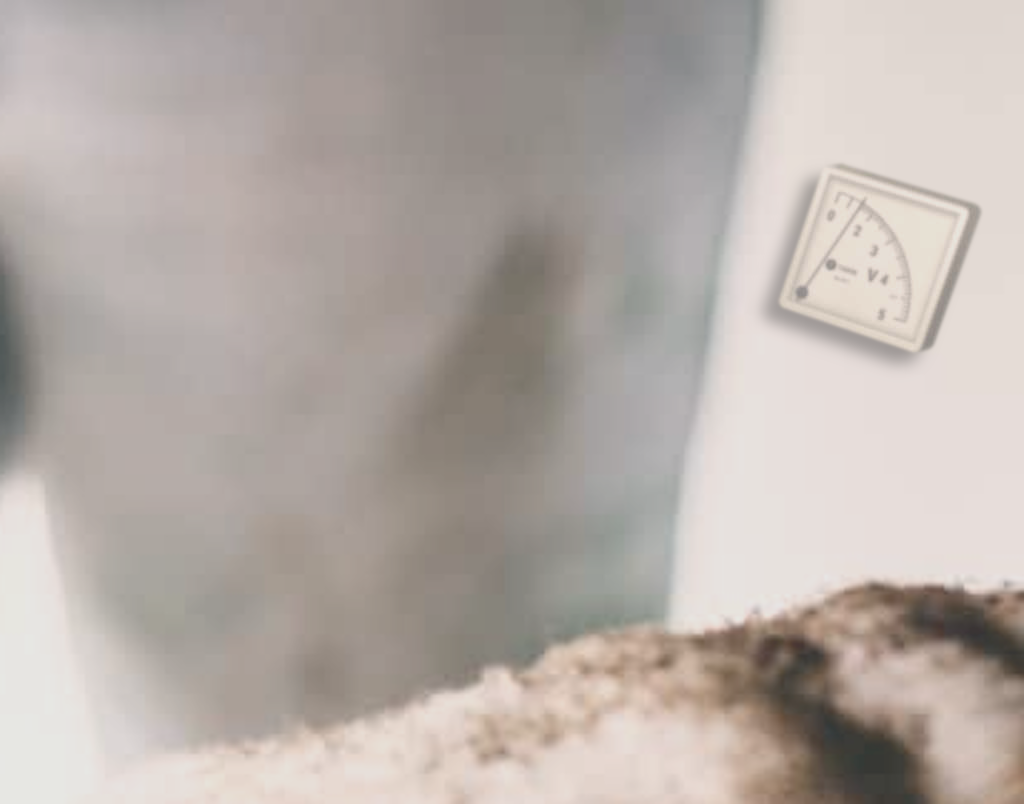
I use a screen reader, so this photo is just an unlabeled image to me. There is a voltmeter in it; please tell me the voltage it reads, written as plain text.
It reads 1.5 V
